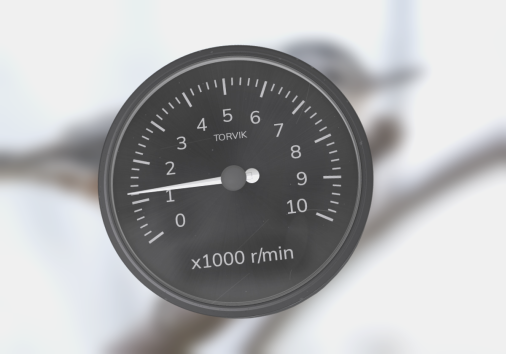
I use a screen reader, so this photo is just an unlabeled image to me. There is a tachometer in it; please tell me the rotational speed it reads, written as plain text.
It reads 1200 rpm
